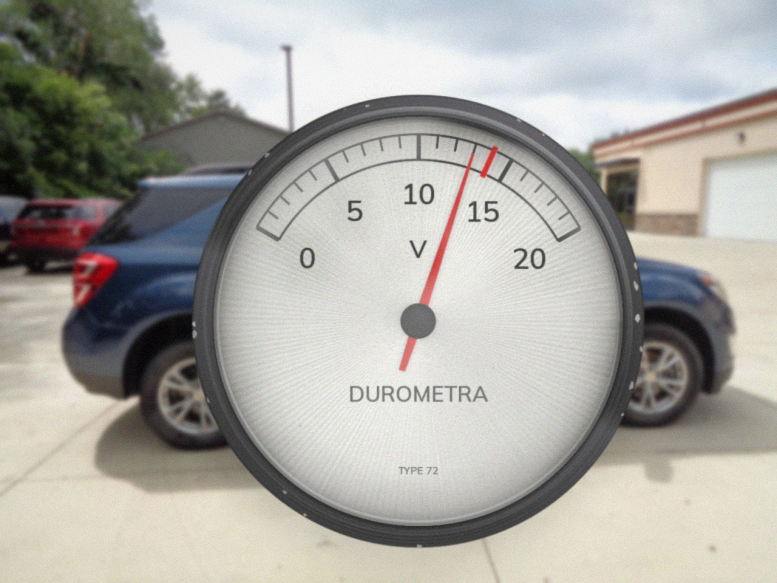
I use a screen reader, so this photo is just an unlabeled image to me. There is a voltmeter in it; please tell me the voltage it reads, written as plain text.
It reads 13 V
